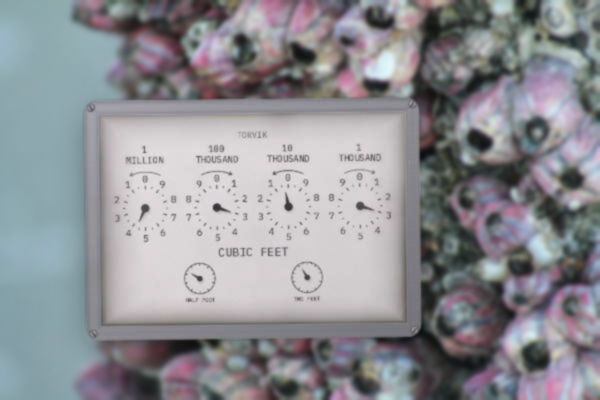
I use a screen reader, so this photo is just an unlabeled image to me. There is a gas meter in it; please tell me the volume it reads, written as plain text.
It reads 430300 ft³
